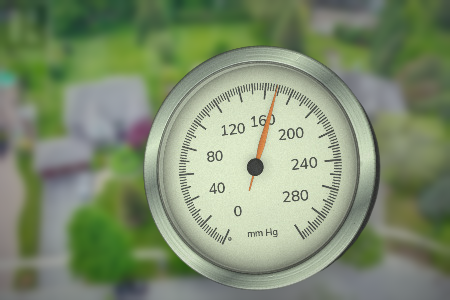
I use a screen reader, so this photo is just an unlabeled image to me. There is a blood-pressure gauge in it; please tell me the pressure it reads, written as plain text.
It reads 170 mmHg
